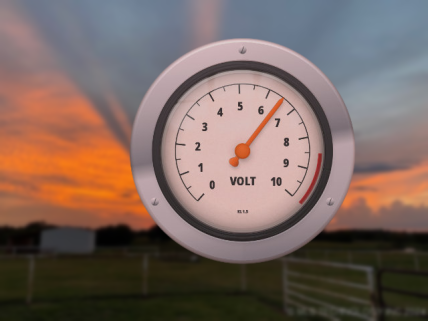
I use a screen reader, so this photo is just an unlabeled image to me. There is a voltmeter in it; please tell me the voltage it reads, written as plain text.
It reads 6.5 V
